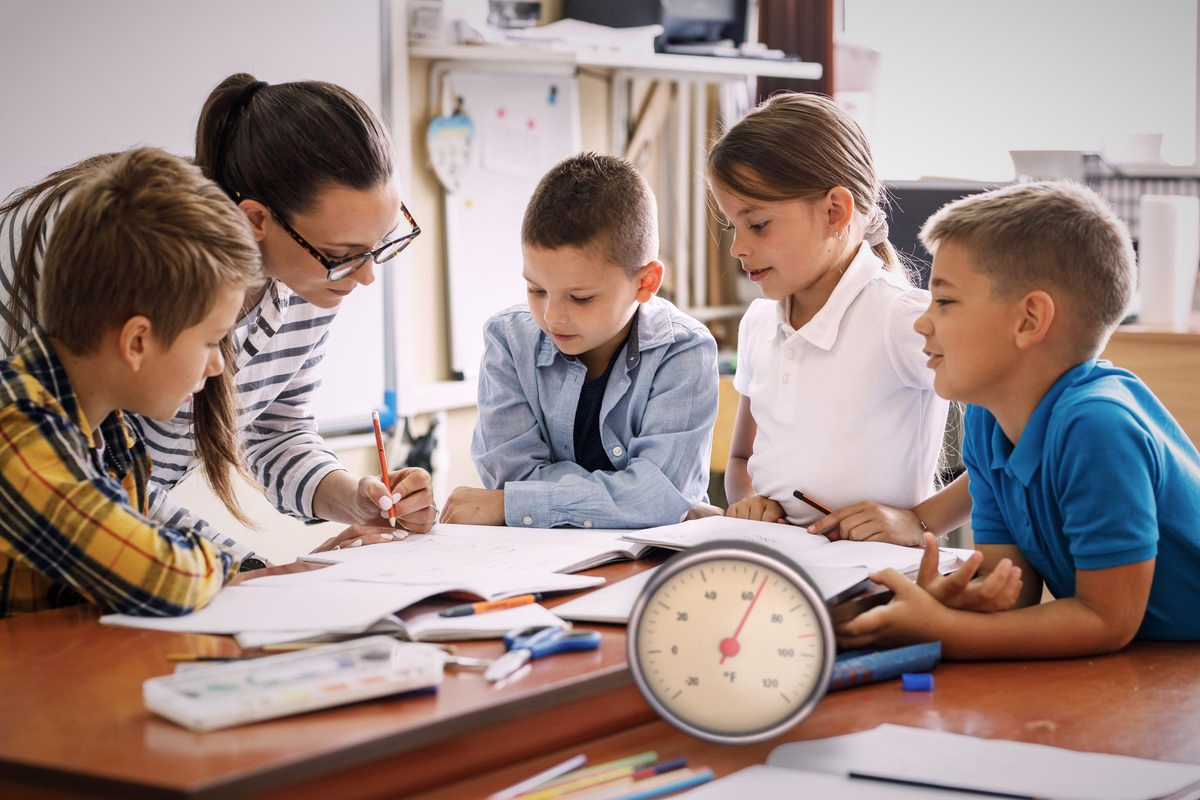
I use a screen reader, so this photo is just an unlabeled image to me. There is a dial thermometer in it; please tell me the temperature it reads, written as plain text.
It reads 64 °F
